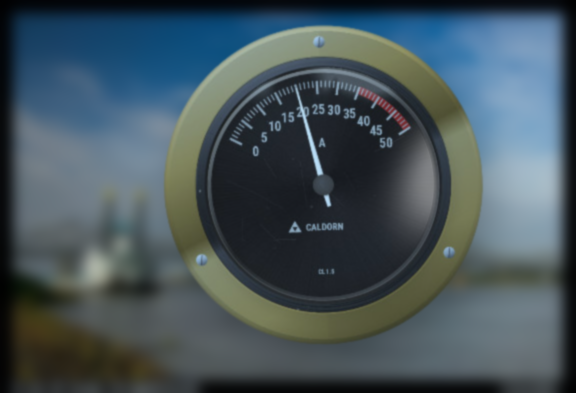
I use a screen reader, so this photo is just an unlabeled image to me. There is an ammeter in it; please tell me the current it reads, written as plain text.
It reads 20 A
